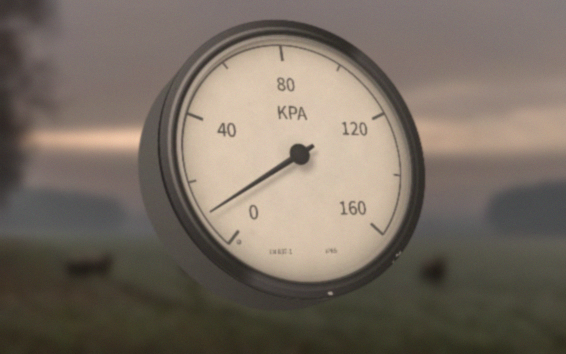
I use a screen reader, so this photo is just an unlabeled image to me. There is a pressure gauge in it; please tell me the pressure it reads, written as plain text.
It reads 10 kPa
